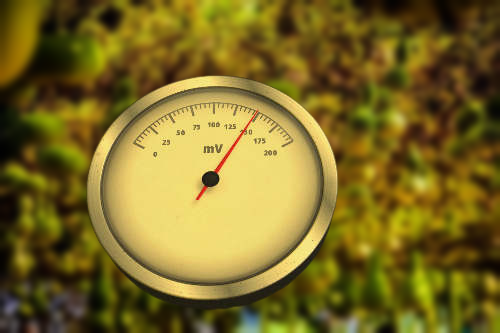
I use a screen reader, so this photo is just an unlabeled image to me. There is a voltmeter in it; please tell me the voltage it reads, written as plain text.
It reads 150 mV
